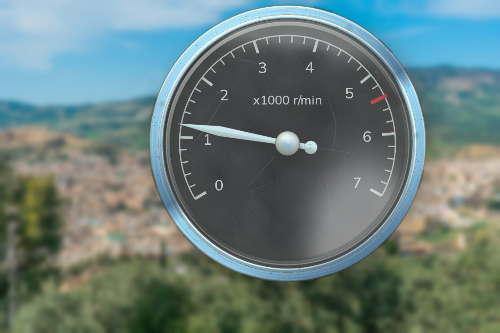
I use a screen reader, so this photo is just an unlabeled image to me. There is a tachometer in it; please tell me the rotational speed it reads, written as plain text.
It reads 1200 rpm
